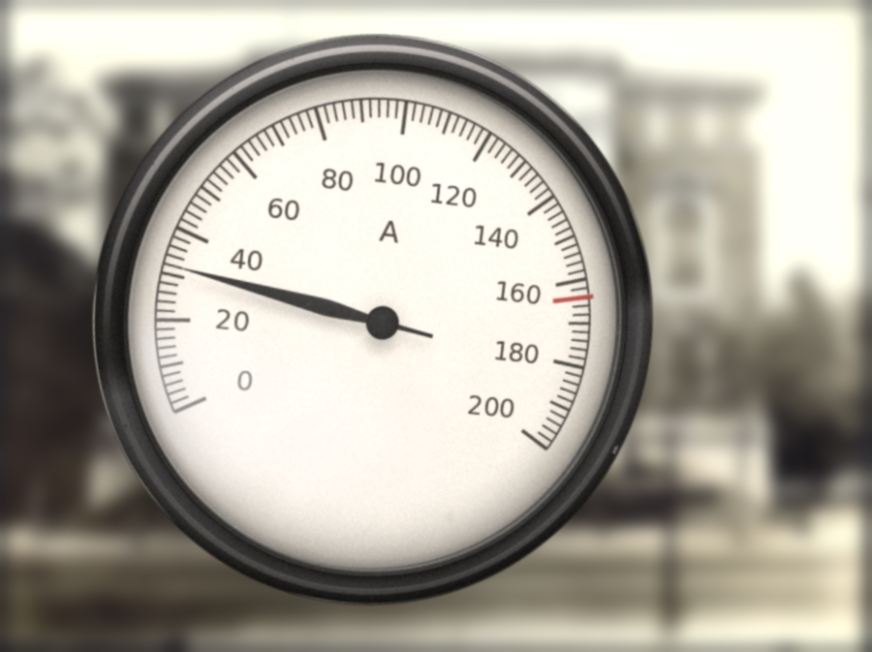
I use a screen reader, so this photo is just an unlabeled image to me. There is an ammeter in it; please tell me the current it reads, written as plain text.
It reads 32 A
